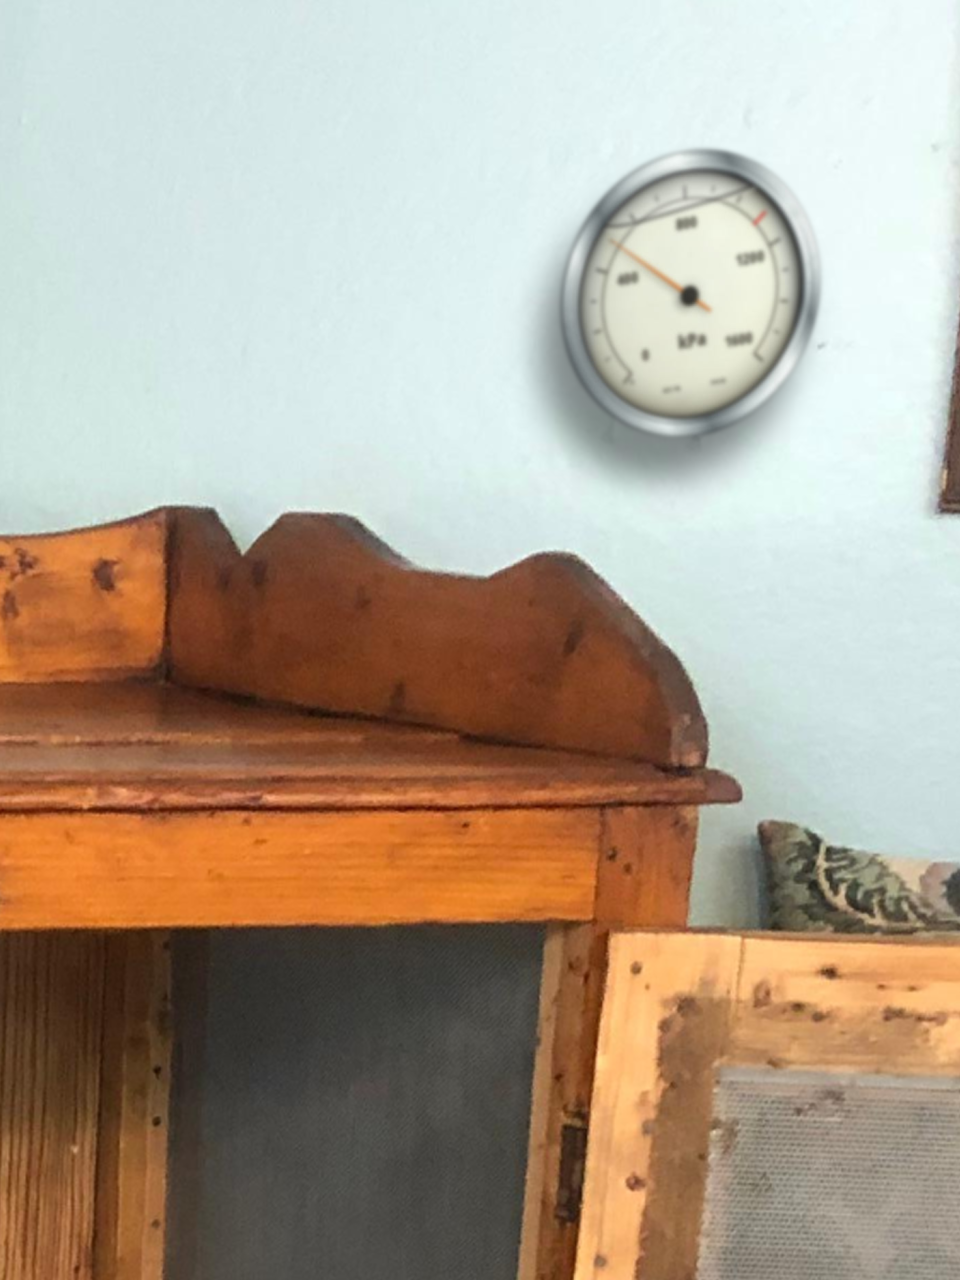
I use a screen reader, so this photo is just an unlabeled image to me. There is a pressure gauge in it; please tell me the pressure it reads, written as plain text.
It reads 500 kPa
